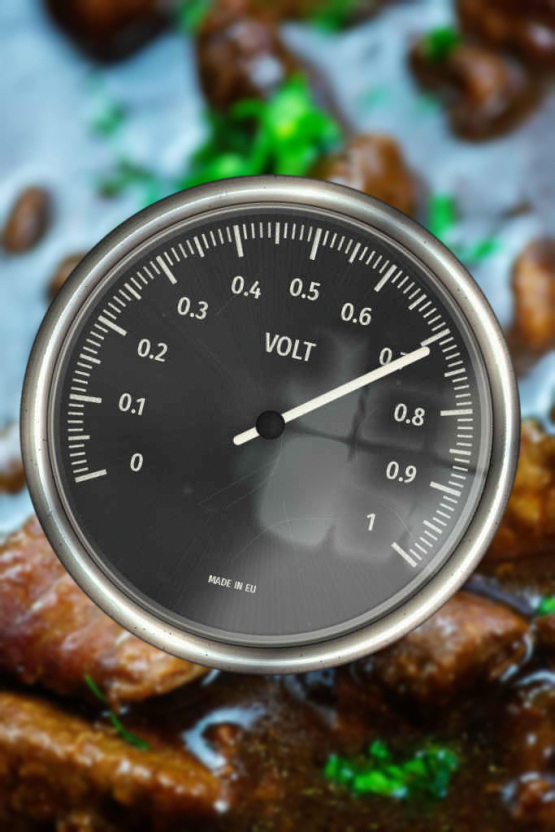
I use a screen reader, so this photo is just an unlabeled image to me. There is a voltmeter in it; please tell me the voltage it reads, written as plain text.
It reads 0.71 V
